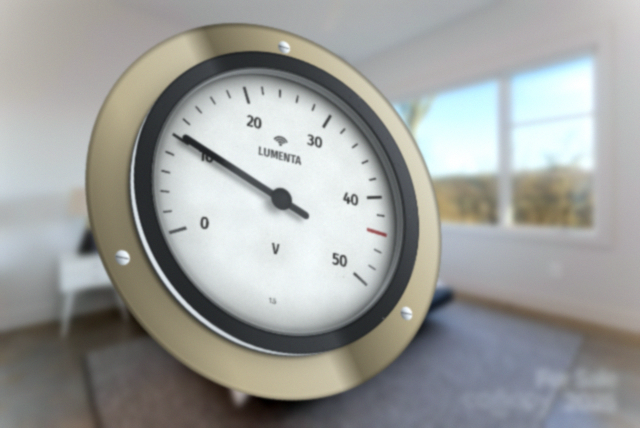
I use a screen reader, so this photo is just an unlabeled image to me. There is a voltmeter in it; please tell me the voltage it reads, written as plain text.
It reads 10 V
